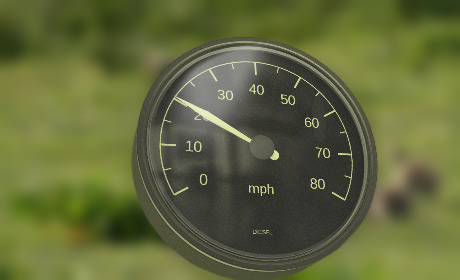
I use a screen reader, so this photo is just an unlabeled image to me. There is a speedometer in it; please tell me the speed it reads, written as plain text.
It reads 20 mph
